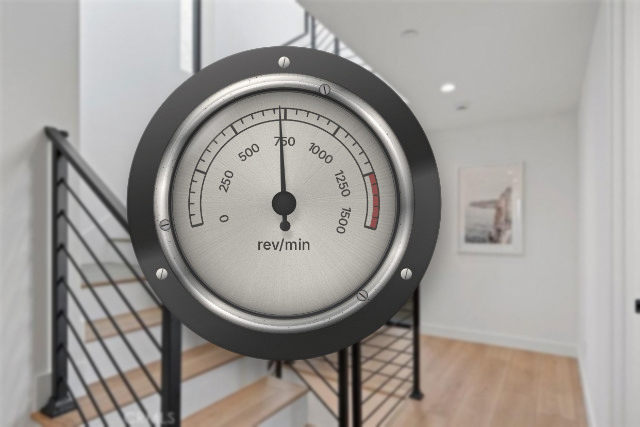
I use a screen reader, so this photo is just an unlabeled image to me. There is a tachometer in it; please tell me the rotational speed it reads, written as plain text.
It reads 725 rpm
